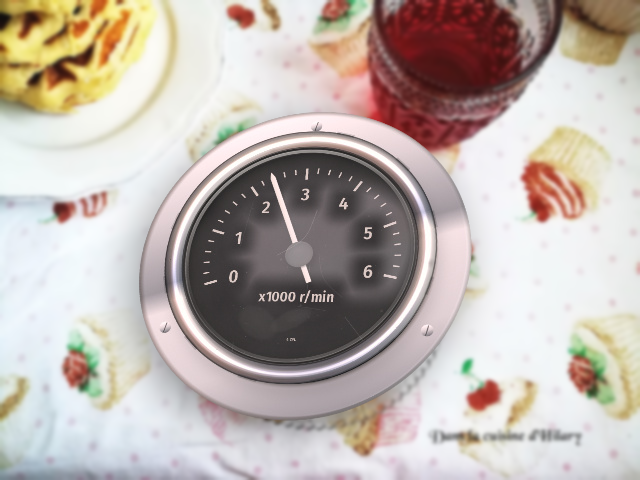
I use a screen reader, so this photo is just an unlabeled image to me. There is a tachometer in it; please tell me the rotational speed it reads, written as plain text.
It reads 2400 rpm
